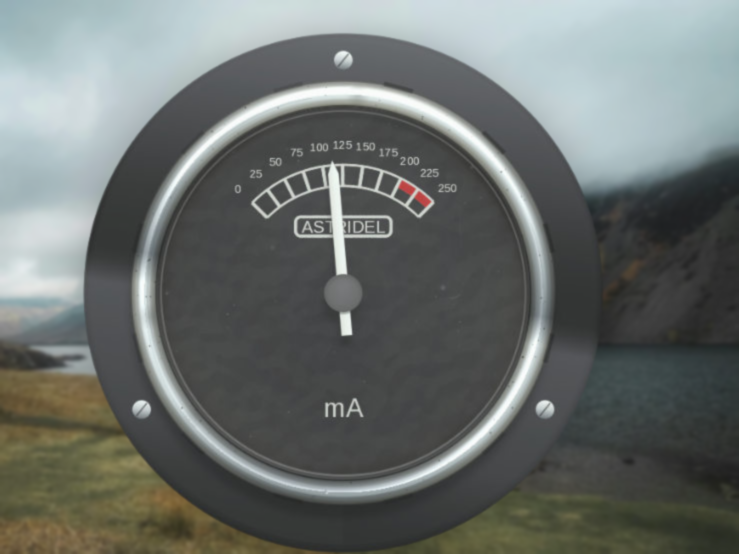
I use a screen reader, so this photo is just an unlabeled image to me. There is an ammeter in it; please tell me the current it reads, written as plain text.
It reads 112.5 mA
